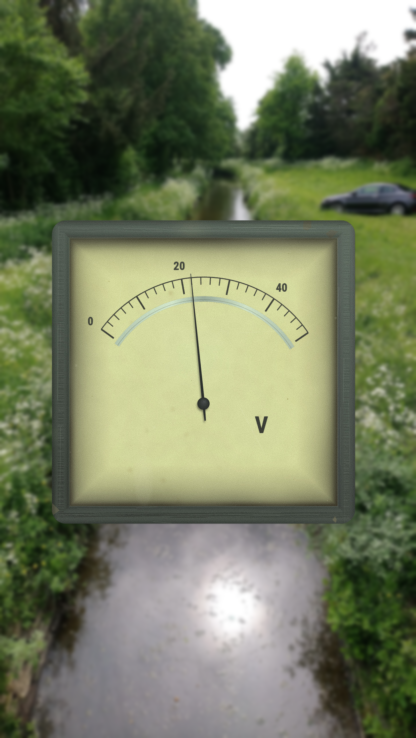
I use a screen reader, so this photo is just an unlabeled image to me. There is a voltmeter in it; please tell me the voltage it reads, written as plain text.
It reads 22 V
